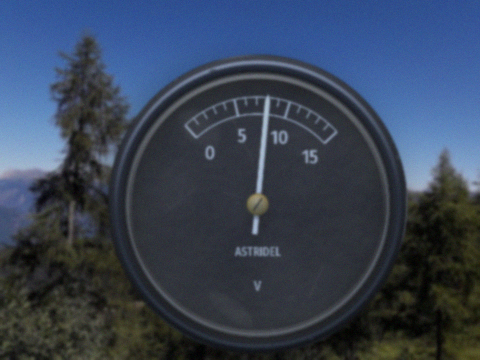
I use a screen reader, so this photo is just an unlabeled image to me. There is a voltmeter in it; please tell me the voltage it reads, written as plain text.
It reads 8 V
